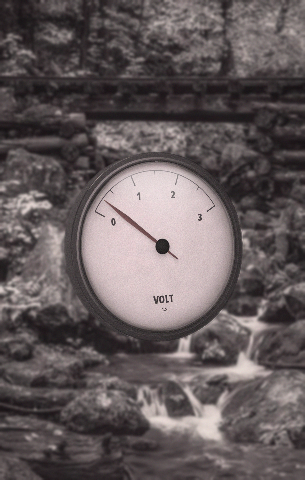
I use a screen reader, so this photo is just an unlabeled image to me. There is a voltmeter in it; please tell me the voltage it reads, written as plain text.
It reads 0.25 V
